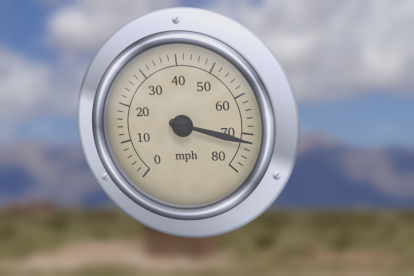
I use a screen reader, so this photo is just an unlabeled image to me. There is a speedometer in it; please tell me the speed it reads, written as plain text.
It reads 72 mph
